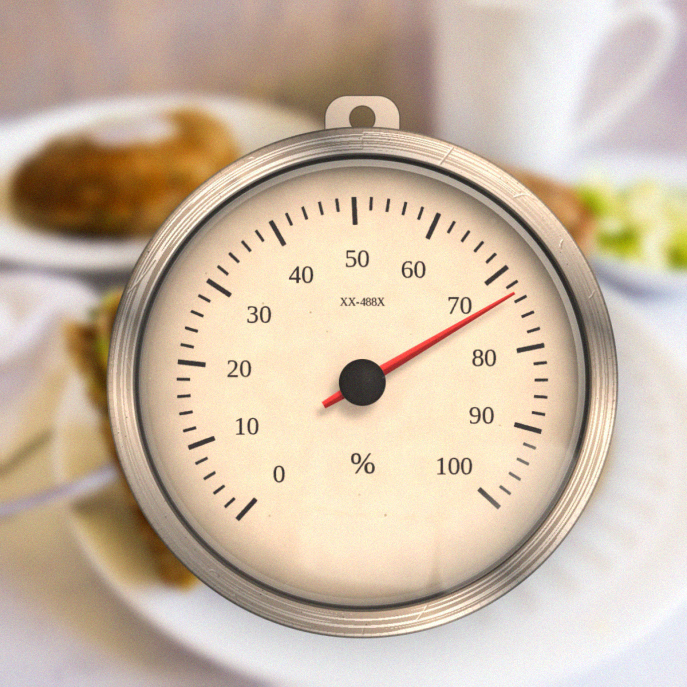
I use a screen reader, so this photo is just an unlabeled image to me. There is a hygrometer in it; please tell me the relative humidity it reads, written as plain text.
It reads 73 %
